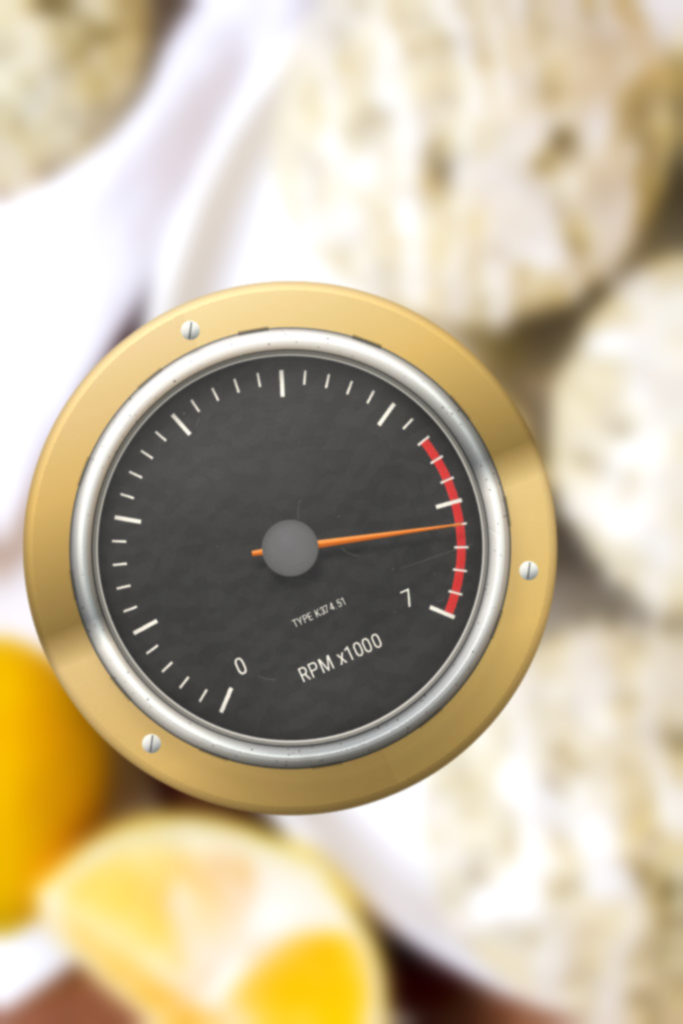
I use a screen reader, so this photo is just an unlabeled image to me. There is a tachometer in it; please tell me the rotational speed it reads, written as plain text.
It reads 6200 rpm
